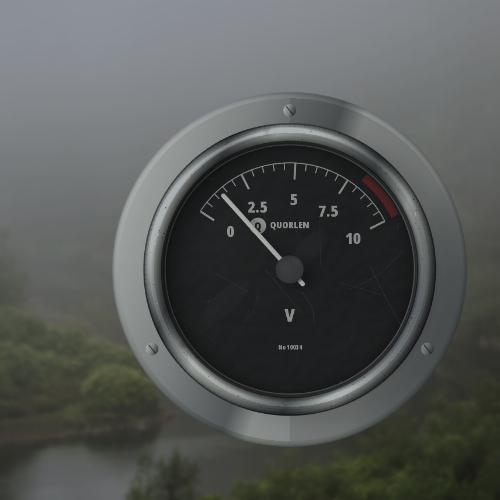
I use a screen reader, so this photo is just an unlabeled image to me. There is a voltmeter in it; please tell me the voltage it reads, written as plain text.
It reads 1.25 V
